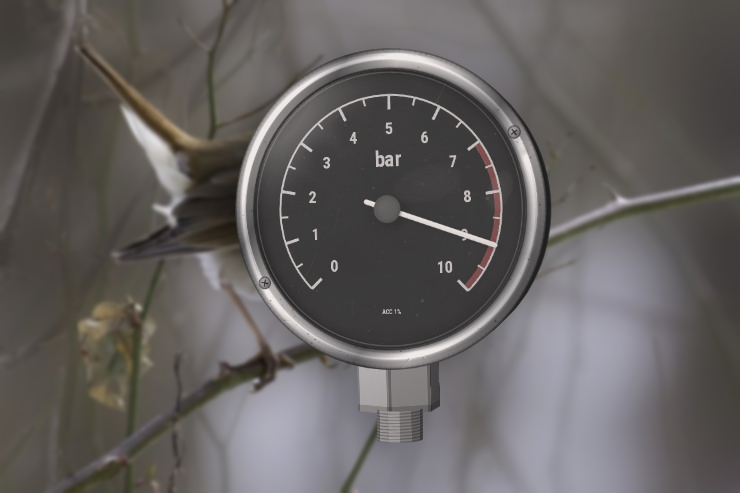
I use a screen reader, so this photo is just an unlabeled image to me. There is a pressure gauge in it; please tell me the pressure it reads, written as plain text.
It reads 9 bar
